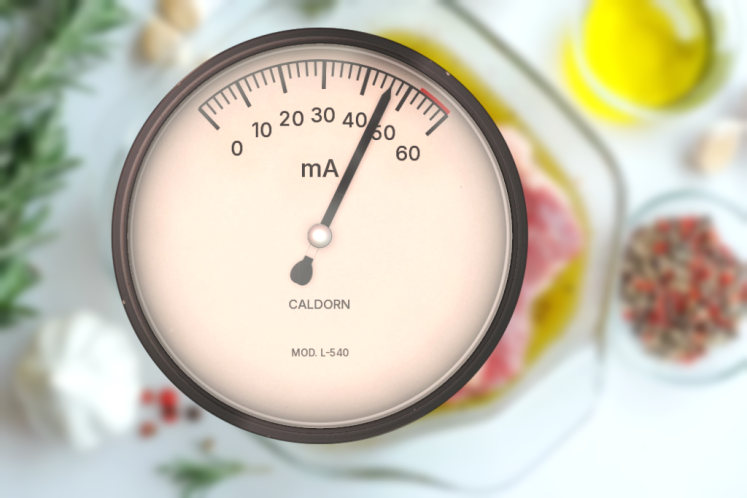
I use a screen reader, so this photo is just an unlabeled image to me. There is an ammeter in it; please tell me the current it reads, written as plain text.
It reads 46 mA
